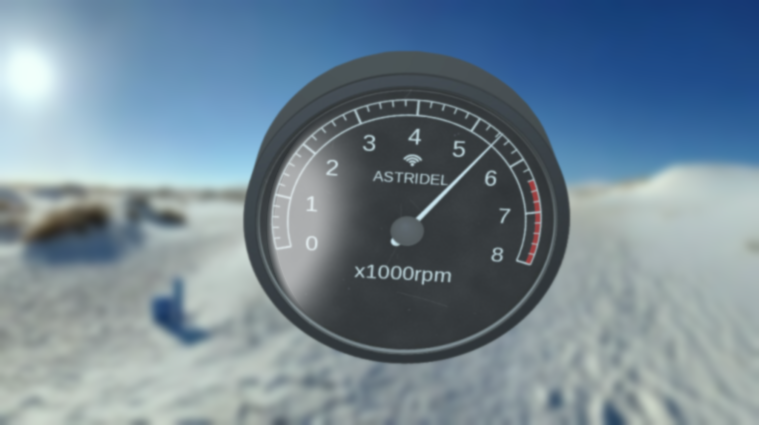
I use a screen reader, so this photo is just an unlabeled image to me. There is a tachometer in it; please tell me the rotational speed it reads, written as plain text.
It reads 5400 rpm
